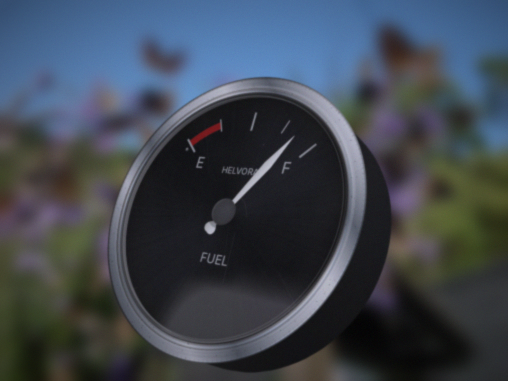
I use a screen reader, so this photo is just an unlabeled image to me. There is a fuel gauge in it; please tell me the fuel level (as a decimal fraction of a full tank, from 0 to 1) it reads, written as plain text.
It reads 0.875
